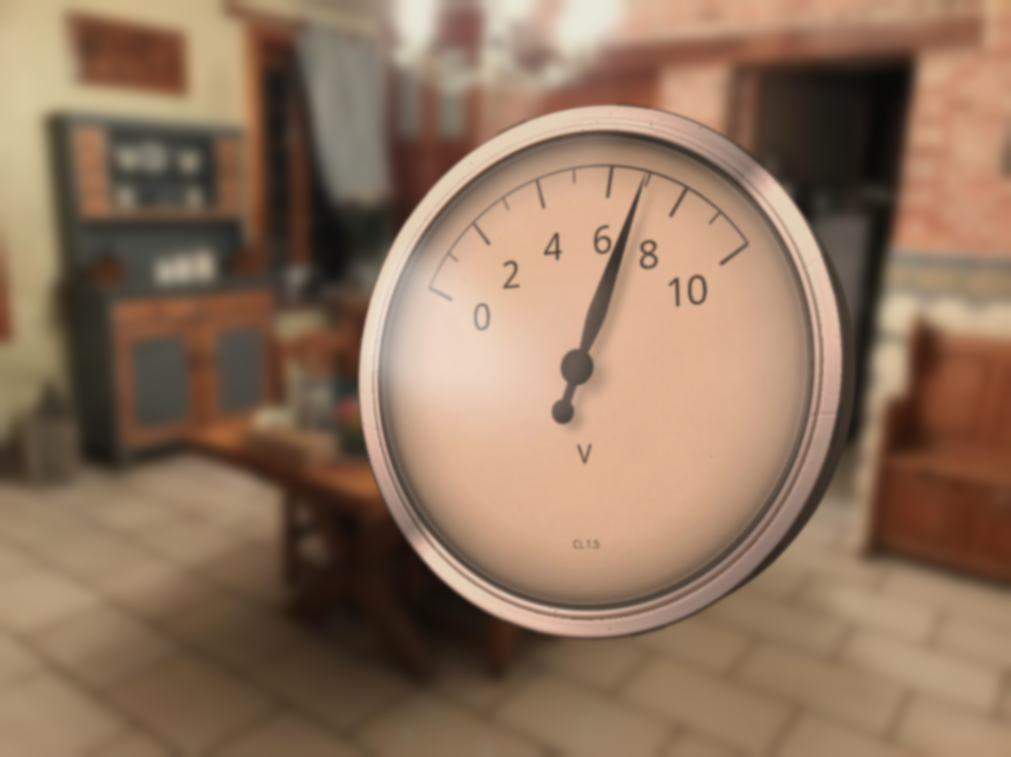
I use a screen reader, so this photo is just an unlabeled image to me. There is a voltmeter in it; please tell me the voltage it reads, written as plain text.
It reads 7 V
